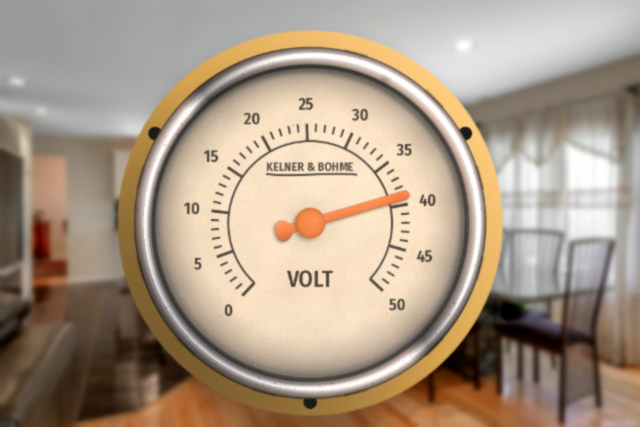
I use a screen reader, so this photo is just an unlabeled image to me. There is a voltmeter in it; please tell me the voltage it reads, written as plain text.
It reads 39 V
